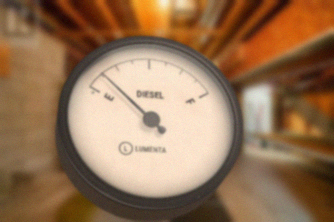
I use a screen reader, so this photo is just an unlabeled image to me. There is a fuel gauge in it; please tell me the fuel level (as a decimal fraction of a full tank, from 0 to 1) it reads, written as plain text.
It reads 0.125
